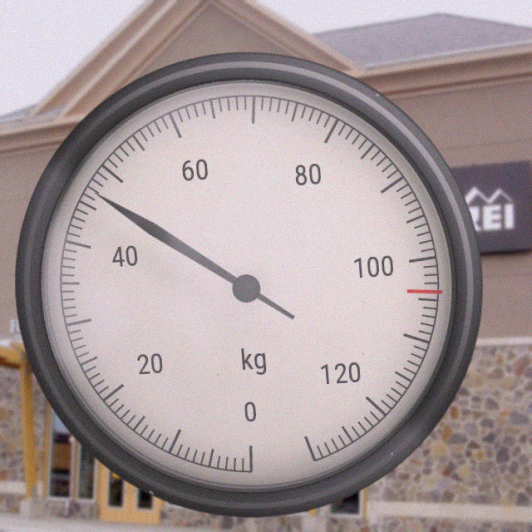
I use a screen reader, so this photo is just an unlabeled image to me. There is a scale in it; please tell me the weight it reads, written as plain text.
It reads 47 kg
